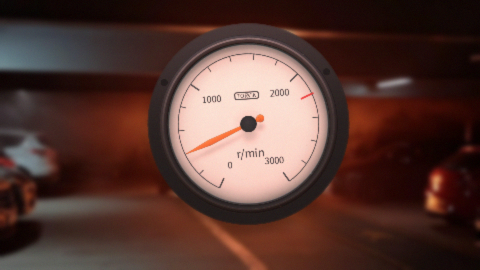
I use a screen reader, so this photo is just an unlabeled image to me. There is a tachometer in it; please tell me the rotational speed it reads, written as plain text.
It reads 400 rpm
